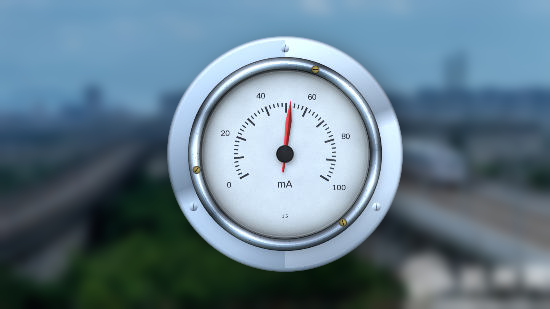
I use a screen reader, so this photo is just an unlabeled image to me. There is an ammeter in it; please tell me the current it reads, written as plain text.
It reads 52 mA
